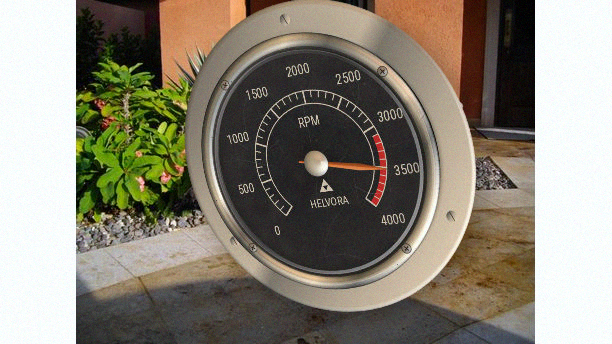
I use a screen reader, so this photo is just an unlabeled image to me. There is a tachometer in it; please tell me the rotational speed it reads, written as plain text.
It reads 3500 rpm
